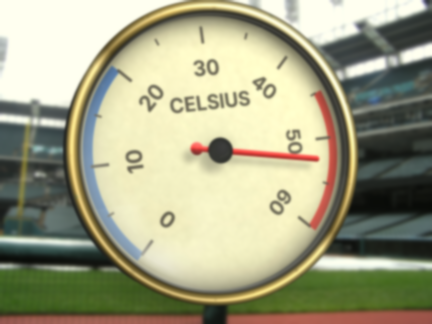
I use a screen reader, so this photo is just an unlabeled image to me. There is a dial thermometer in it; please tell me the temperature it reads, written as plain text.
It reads 52.5 °C
